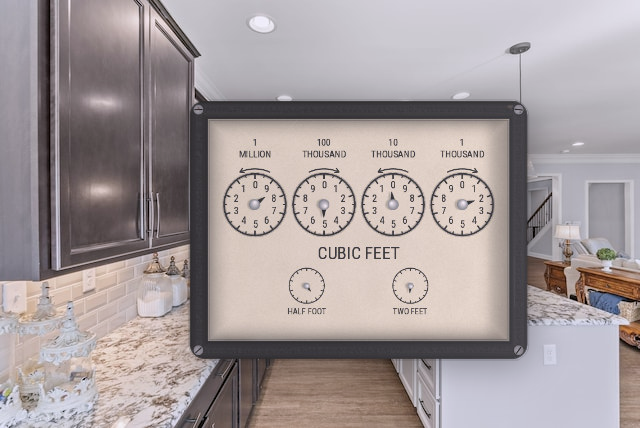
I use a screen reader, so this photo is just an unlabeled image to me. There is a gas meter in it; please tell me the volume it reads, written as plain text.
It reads 850200 ft³
